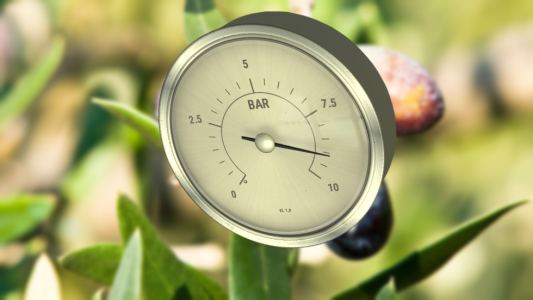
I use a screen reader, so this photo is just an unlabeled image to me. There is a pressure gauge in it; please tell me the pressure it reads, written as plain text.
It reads 9 bar
